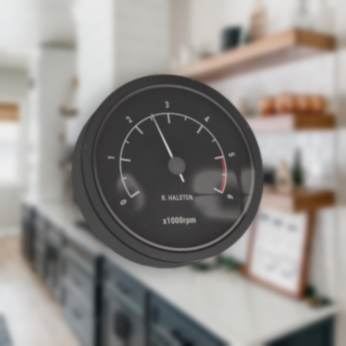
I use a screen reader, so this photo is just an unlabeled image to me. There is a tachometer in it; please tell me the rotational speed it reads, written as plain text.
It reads 2500 rpm
